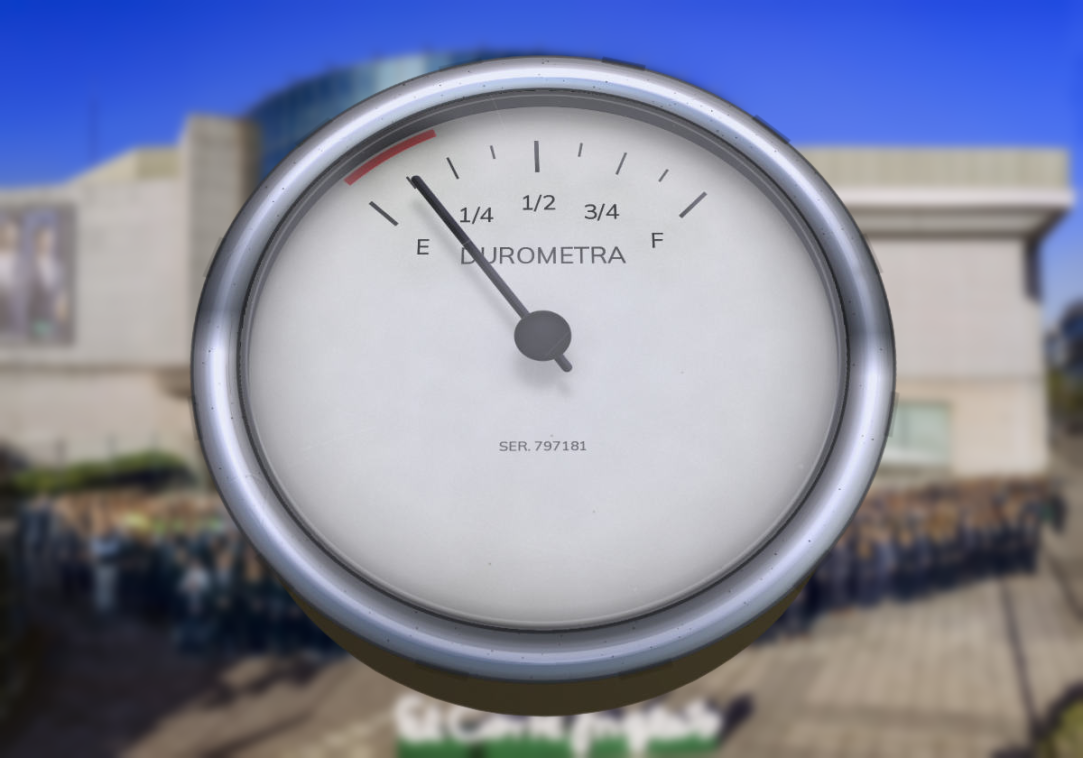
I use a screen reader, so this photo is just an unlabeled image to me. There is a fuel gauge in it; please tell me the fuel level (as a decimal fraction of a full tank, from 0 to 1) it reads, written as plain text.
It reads 0.125
